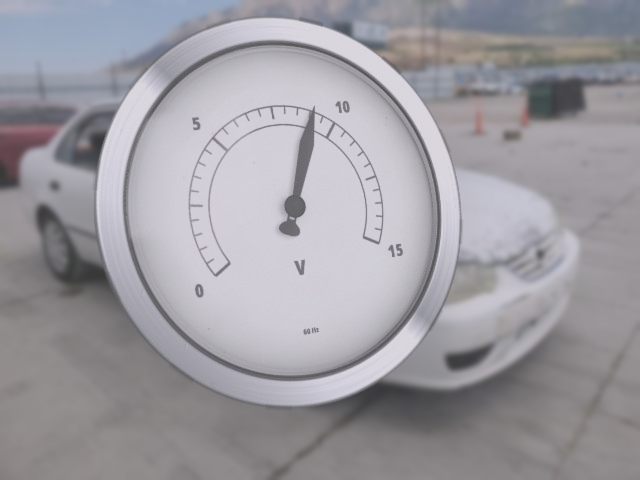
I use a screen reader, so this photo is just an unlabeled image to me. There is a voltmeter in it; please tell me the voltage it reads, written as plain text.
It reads 9 V
